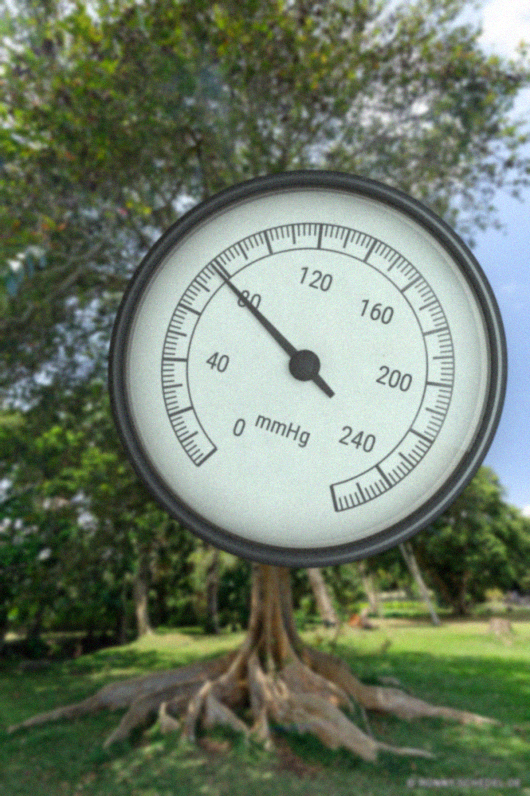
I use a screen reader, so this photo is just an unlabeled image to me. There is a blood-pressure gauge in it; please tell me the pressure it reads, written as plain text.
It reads 78 mmHg
